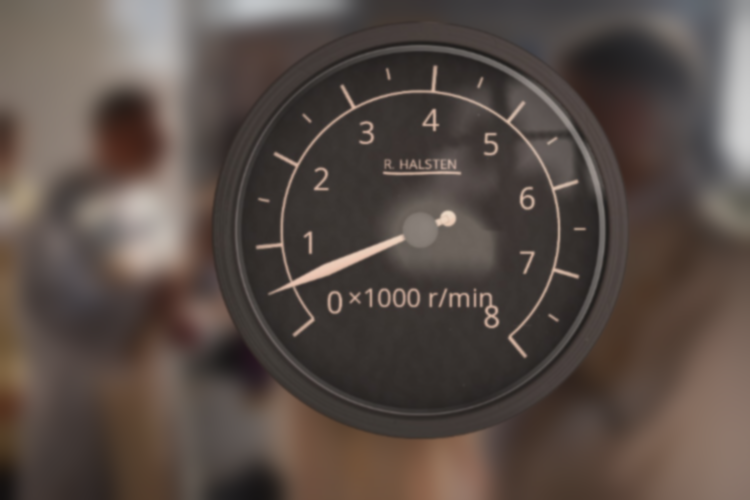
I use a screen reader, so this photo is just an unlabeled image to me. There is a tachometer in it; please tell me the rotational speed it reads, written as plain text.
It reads 500 rpm
